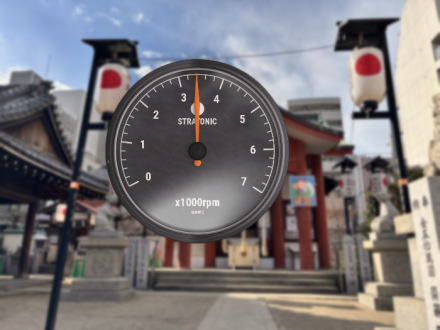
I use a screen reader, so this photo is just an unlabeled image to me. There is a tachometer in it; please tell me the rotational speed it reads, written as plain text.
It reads 3400 rpm
